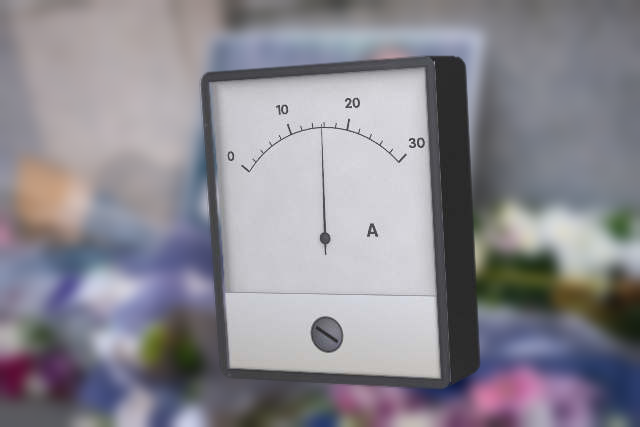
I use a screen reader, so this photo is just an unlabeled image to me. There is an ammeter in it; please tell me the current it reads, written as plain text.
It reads 16 A
